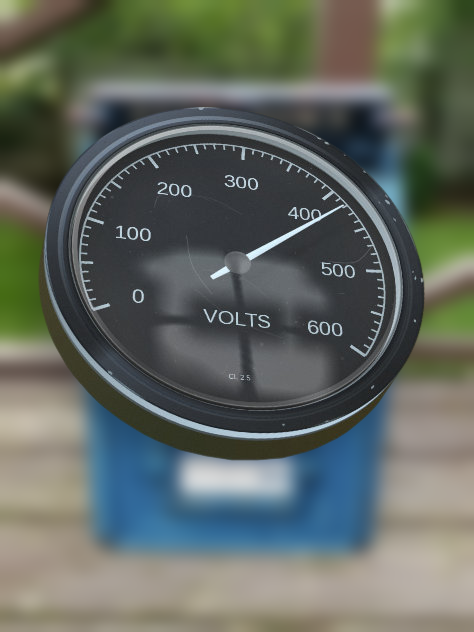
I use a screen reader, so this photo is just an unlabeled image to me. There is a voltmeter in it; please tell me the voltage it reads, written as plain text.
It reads 420 V
